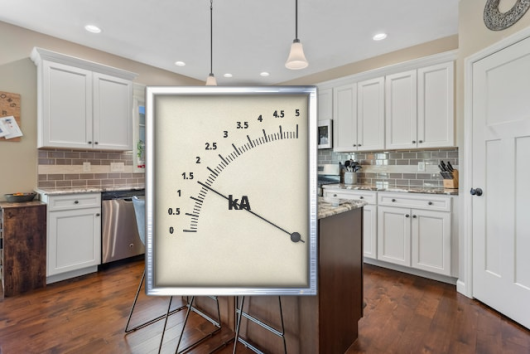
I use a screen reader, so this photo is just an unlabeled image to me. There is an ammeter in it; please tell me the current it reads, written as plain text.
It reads 1.5 kA
